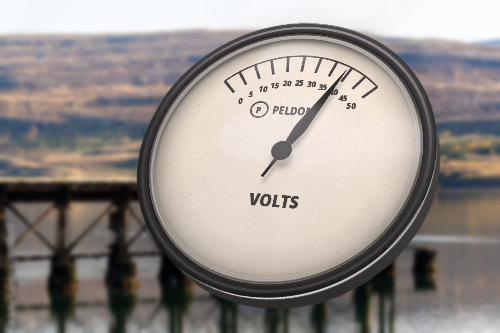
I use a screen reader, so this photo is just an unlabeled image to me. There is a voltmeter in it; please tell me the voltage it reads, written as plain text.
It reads 40 V
